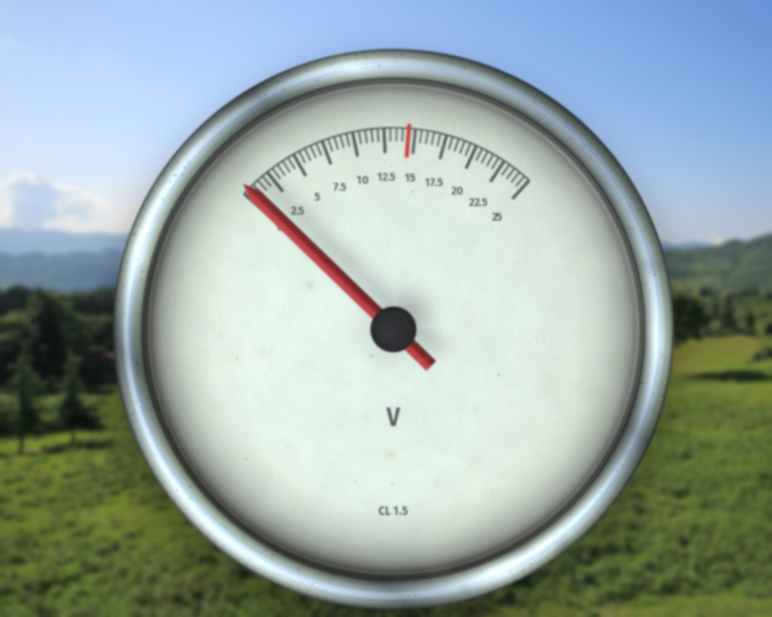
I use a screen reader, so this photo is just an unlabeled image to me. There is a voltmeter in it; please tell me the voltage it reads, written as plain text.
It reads 0.5 V
